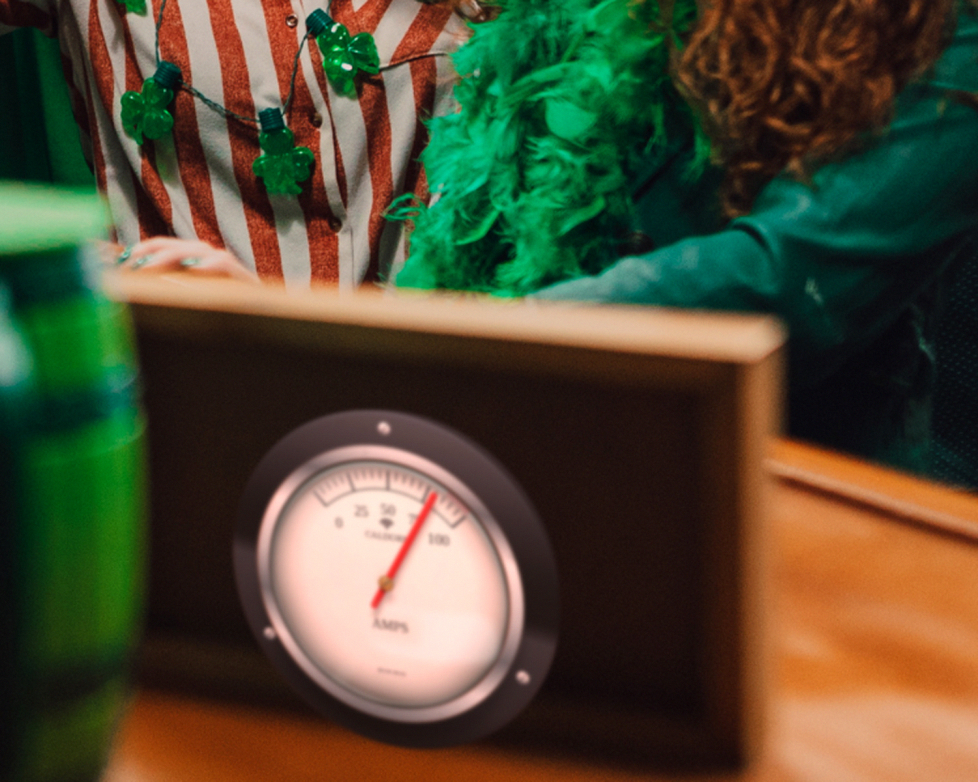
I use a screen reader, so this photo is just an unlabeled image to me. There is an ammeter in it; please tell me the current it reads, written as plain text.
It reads 80 A
